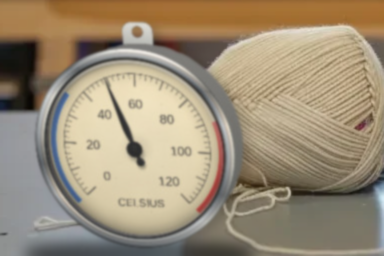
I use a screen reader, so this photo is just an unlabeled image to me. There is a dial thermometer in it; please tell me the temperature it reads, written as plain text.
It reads 50 °C
